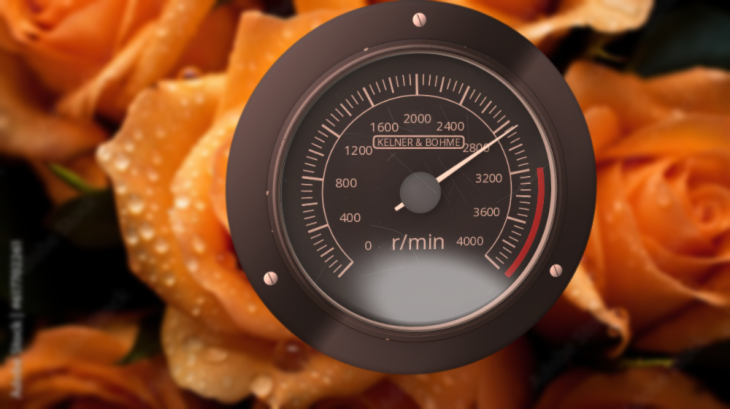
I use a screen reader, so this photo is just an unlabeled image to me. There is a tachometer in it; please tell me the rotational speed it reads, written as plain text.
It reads 2850 rpm
